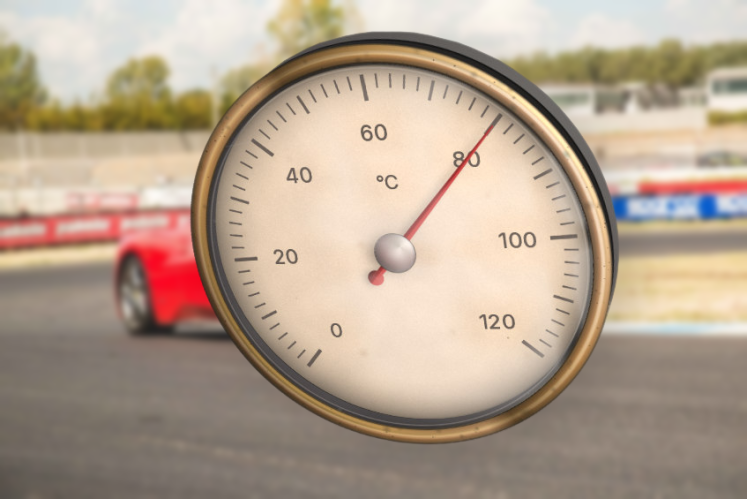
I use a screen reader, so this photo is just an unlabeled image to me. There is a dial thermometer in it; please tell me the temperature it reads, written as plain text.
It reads 80 °C
